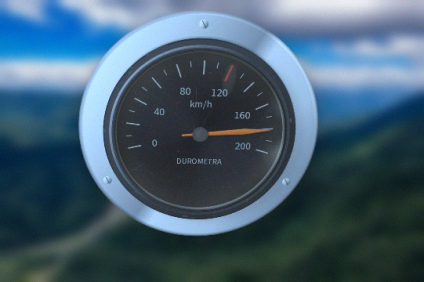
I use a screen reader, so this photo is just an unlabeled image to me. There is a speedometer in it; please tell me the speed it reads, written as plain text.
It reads 180 km/h
